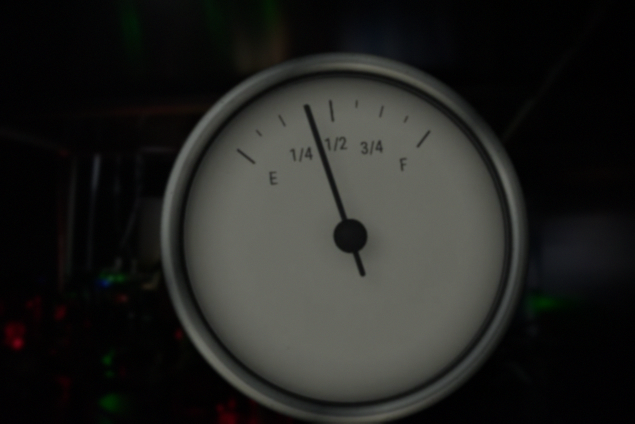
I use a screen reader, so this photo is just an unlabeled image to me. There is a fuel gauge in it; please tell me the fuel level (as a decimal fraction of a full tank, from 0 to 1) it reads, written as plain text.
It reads 0.375
